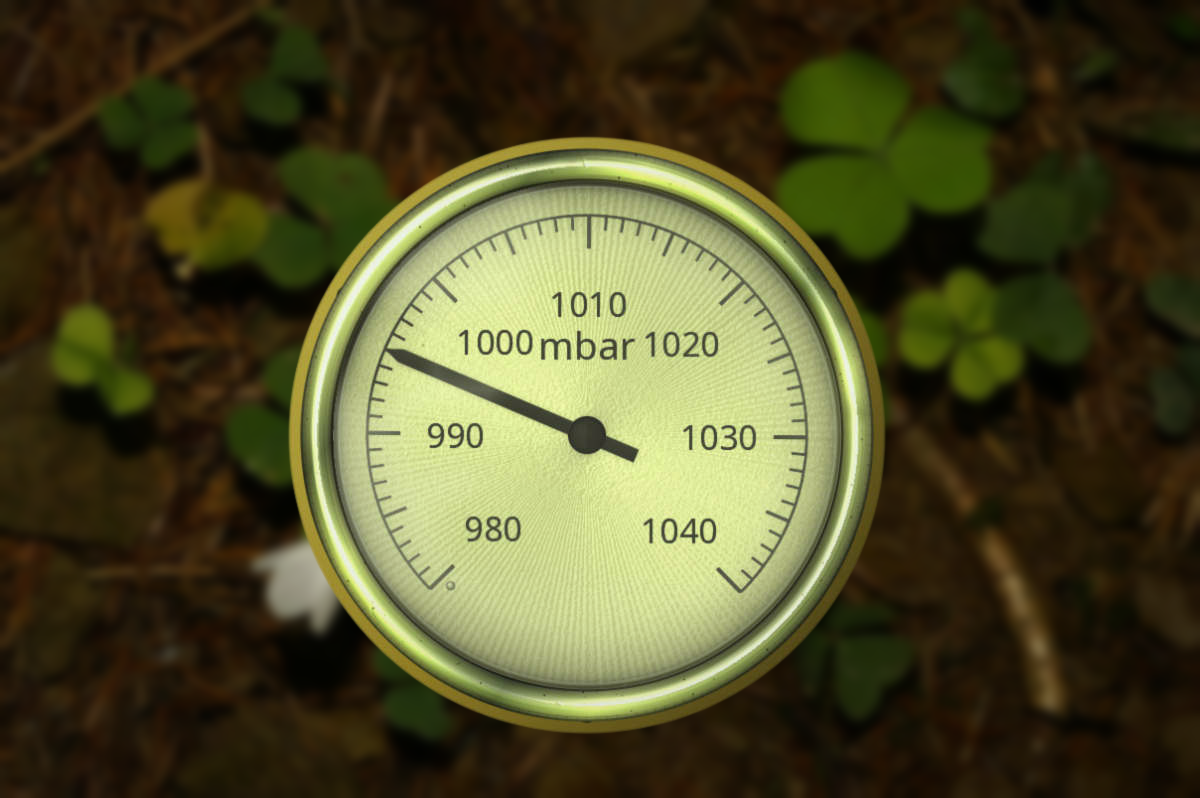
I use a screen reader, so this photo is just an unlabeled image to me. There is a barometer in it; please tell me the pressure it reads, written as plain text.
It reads 995 mbar
